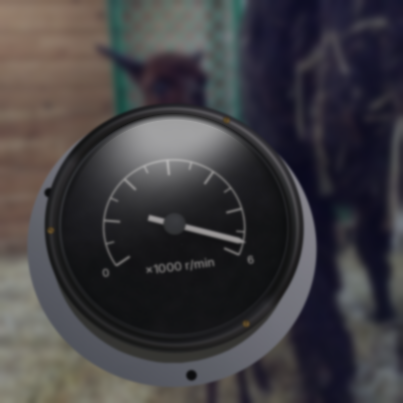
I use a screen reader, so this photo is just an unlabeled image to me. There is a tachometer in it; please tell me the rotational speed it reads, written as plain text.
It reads 5750 rpm
